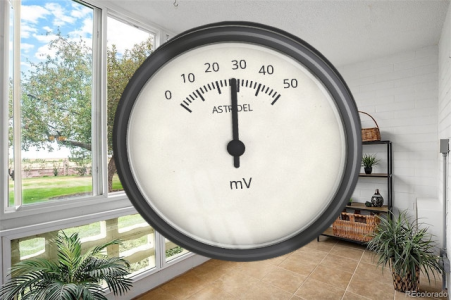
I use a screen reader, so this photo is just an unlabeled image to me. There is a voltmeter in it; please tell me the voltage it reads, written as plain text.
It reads 28 mV
